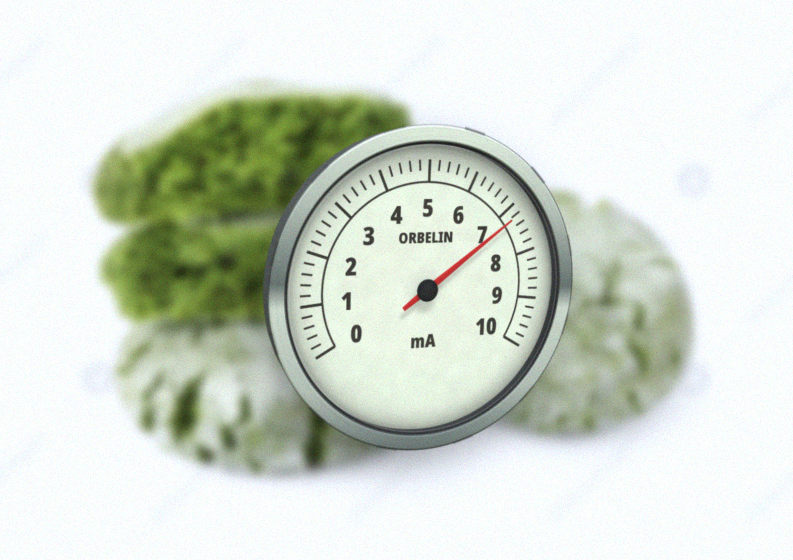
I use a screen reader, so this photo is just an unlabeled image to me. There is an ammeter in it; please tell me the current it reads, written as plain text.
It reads 7.2 mA
